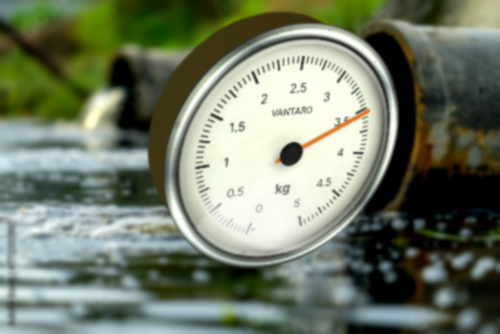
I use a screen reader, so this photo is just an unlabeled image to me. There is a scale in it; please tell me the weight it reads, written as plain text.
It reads 3.5 kg
